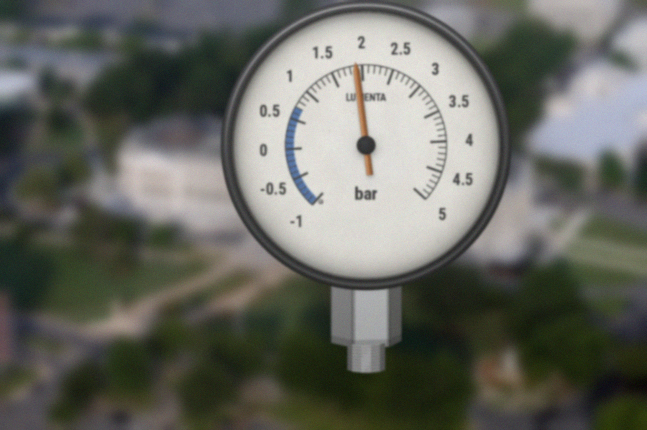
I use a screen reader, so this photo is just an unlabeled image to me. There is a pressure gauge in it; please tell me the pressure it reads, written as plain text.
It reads 1.9 bar
